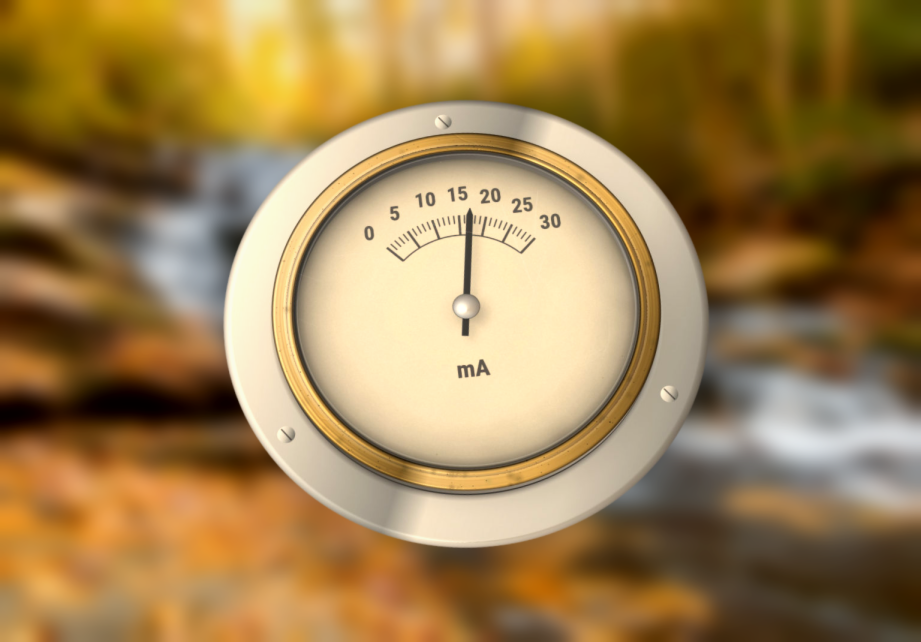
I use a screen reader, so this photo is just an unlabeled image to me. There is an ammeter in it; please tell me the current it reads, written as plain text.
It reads 17 mA
